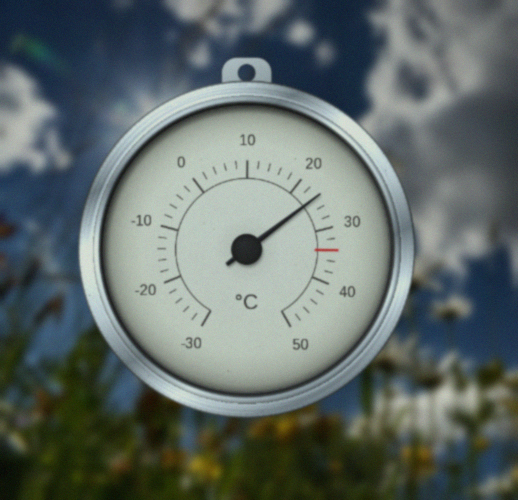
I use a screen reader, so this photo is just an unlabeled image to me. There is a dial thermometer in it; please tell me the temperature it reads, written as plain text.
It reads 24 °C
